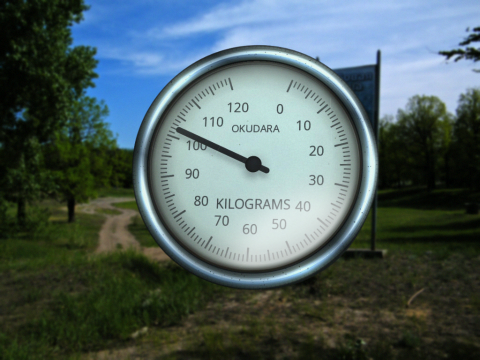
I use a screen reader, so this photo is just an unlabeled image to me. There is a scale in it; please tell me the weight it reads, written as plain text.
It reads 102 kg
